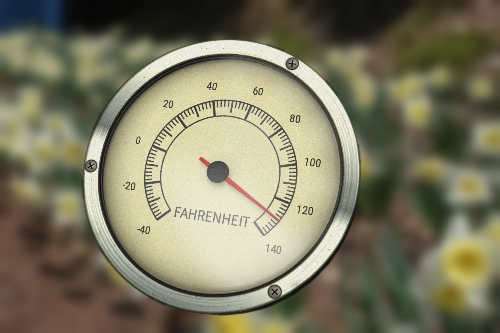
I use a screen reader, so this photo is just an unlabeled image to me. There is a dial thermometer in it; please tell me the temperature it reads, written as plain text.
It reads 130 °F
